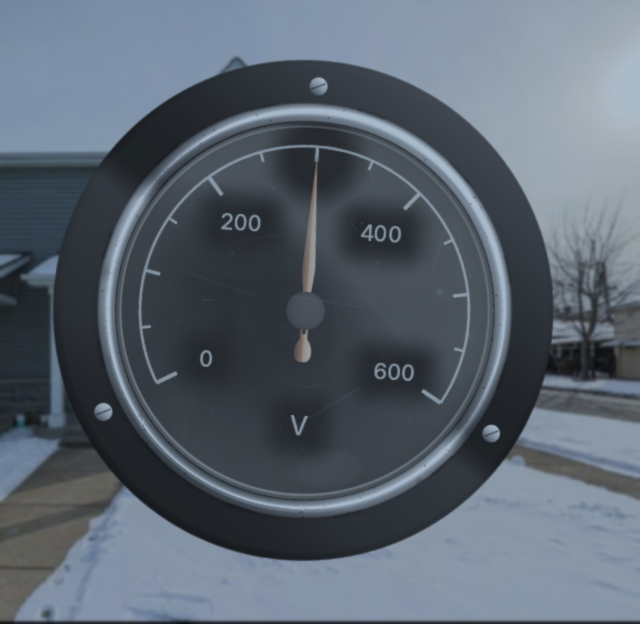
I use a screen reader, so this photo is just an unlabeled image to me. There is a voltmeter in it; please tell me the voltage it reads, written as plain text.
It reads 300 V
